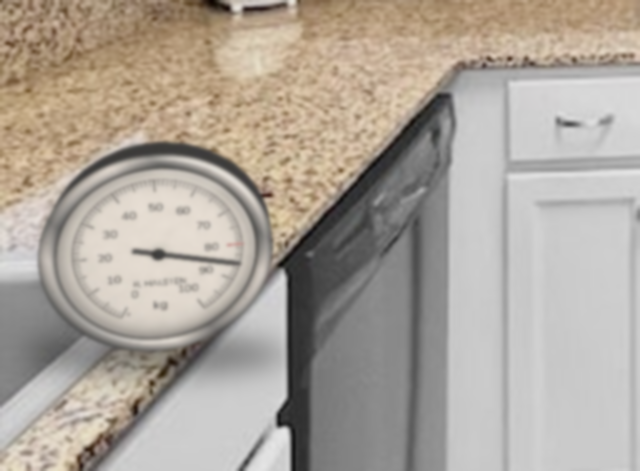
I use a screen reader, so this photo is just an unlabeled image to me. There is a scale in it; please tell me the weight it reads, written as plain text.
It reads 85 kg
